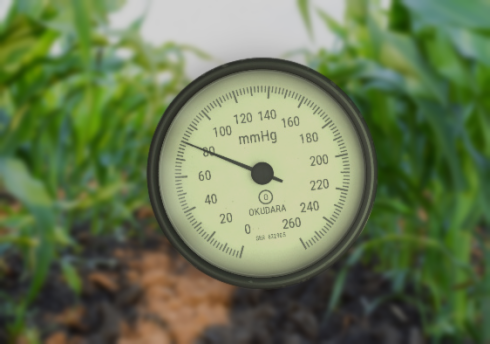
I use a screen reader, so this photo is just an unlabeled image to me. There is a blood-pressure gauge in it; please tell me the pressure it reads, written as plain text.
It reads 80 mmHg
